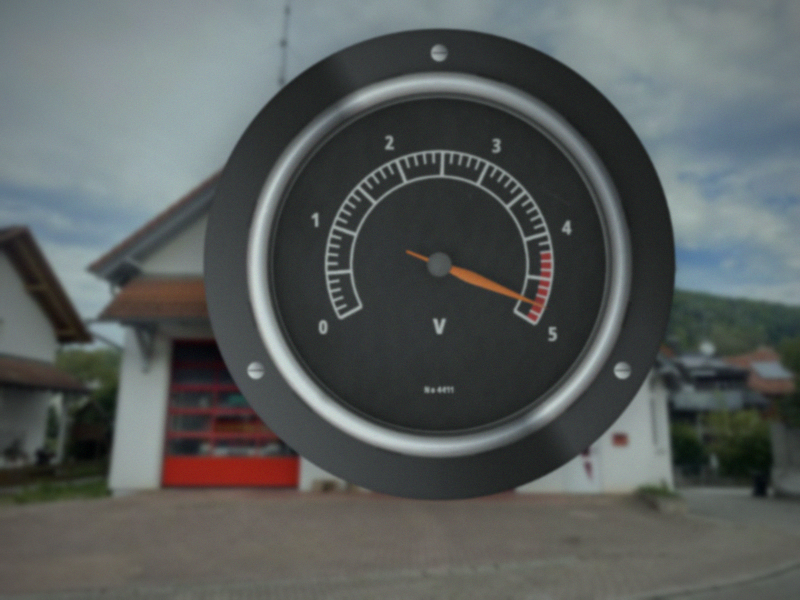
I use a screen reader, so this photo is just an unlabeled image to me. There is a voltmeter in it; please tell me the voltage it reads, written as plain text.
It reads 4.8 V
